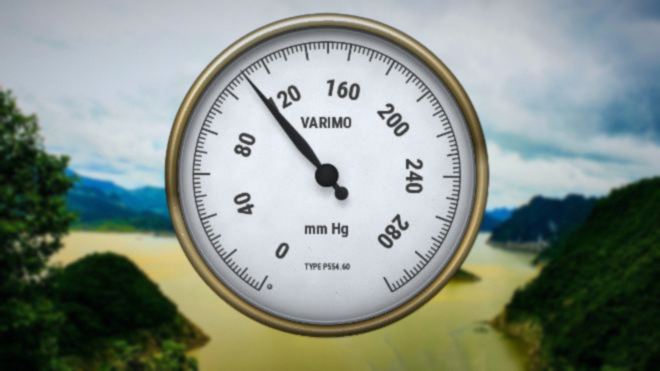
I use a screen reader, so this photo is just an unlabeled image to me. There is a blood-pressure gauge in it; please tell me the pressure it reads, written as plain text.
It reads 110 mmHg
